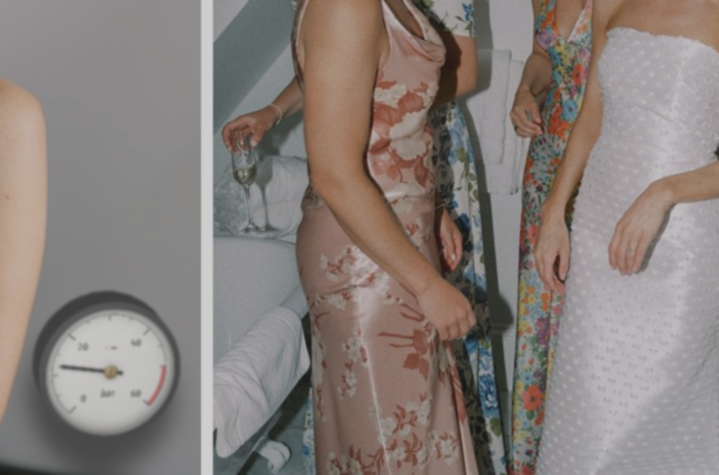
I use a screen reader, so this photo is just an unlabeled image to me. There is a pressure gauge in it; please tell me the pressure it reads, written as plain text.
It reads 12.5 bar
